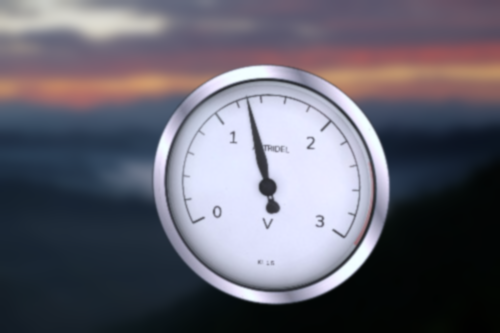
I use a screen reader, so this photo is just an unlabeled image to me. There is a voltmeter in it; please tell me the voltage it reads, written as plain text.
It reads 1.3 V
